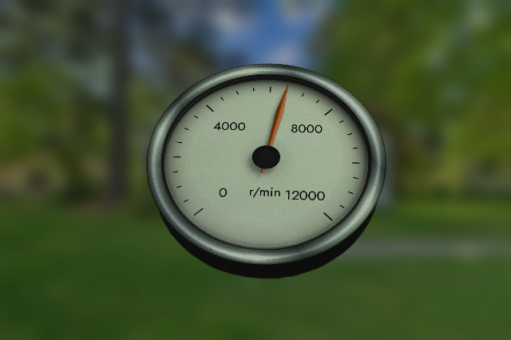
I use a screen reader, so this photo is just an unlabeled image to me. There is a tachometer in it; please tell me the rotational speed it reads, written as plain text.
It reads 6500 rpm
